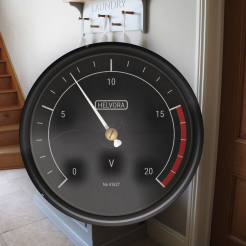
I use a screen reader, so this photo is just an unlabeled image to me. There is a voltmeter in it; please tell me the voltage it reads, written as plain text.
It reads 7.5 V
